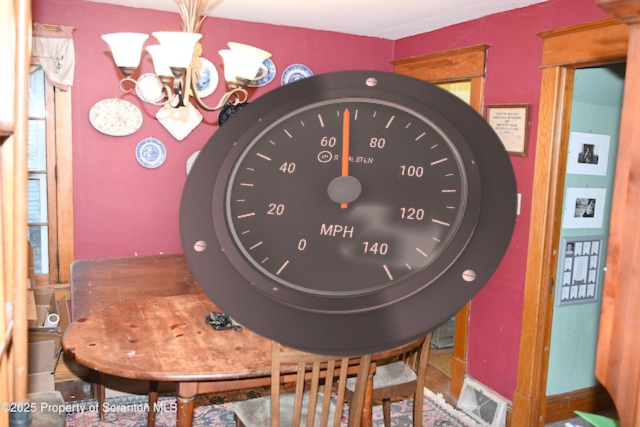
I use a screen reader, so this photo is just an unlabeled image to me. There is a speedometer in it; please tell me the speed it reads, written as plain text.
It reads 67.5 mph
